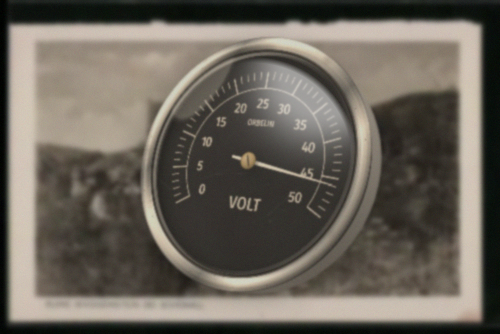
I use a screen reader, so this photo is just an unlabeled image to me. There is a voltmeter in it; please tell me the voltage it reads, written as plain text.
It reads 46 V
